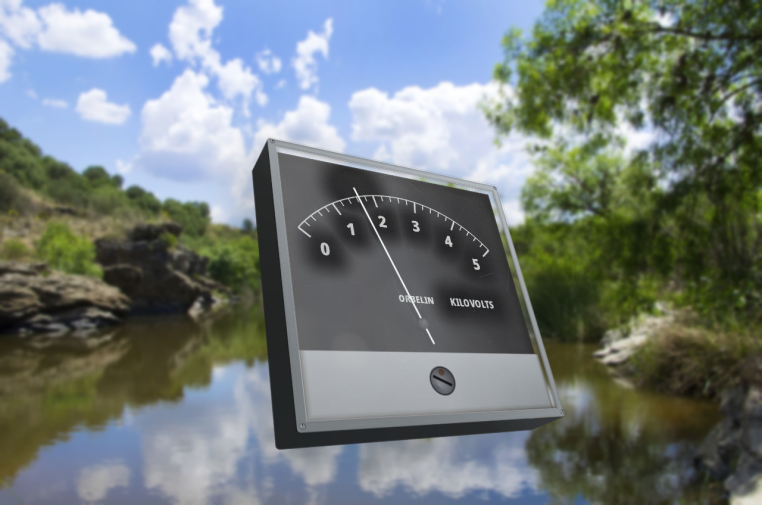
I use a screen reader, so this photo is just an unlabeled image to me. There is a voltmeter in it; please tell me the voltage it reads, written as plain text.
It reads 1.6 kV
